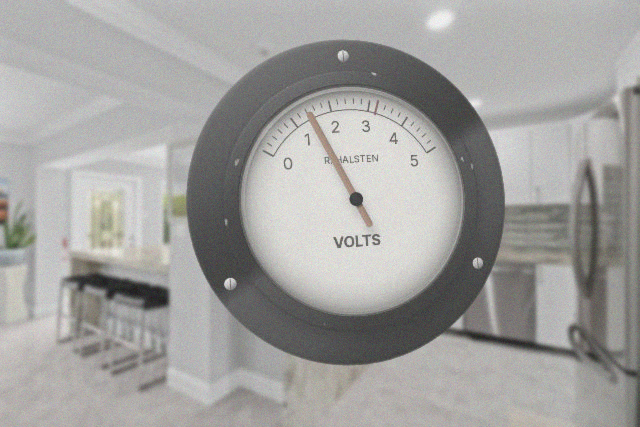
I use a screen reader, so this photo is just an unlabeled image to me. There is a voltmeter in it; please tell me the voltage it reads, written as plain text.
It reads 1.4 V
